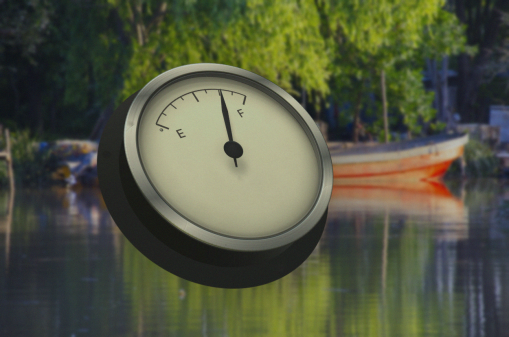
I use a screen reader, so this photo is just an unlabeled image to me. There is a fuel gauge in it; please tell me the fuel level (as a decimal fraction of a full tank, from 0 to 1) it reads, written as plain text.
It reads 0.75
